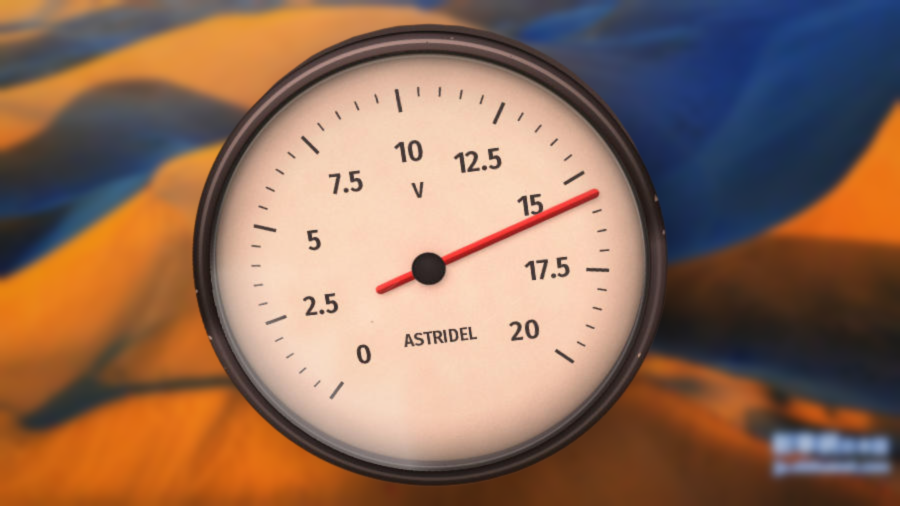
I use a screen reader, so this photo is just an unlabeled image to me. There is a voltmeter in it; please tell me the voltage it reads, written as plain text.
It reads 15.5 V
